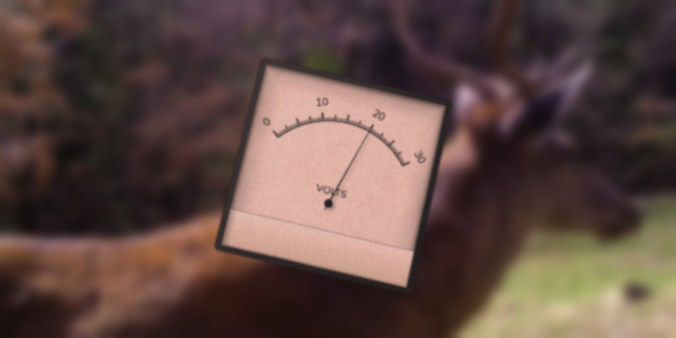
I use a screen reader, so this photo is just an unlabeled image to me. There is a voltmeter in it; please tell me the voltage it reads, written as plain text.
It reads 20 V
